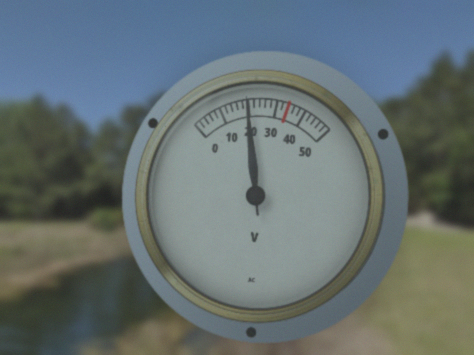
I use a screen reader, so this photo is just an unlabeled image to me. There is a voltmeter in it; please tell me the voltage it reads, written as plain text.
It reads 20 V
